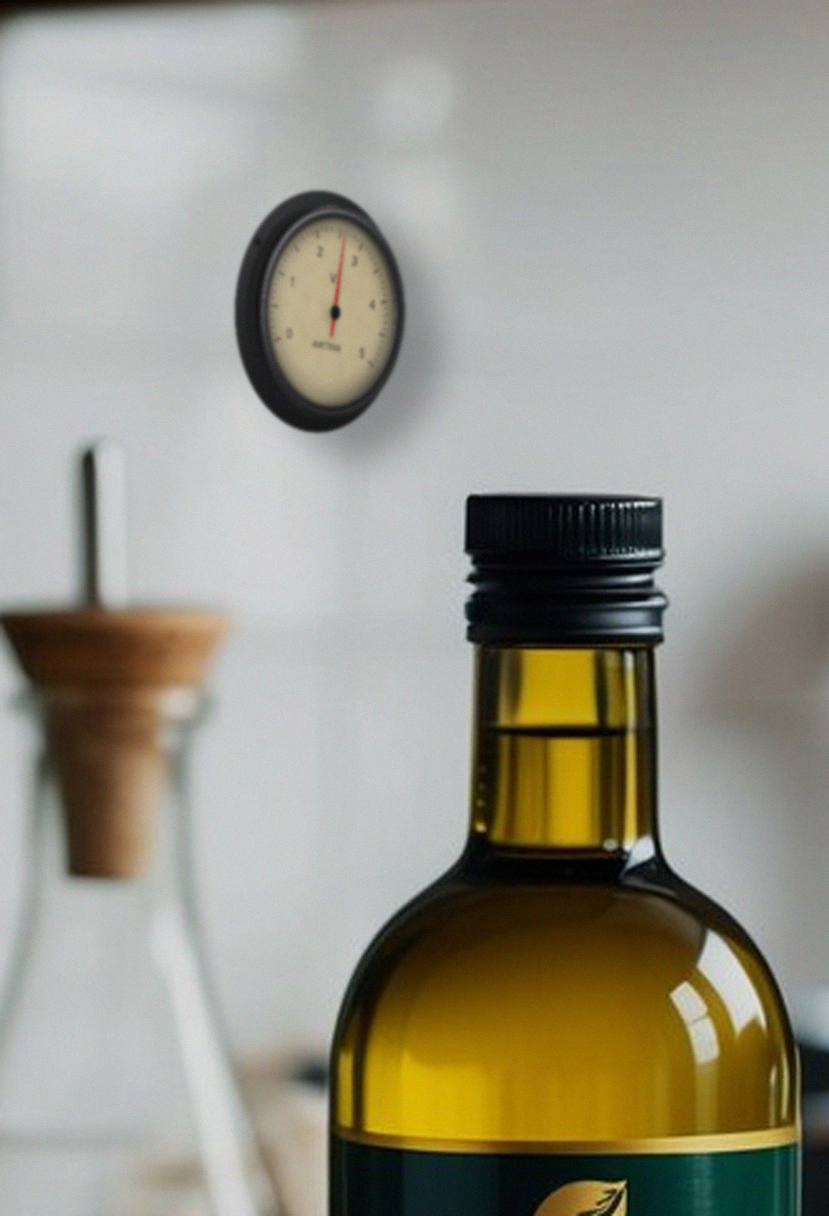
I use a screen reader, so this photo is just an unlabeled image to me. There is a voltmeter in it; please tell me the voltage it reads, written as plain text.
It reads 2.5 V
